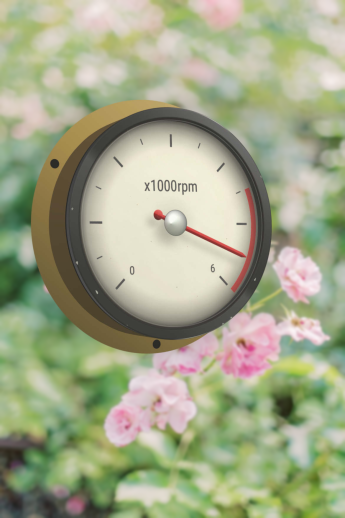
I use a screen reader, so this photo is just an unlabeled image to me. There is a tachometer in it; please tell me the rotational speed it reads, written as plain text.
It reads 5500 rpm
